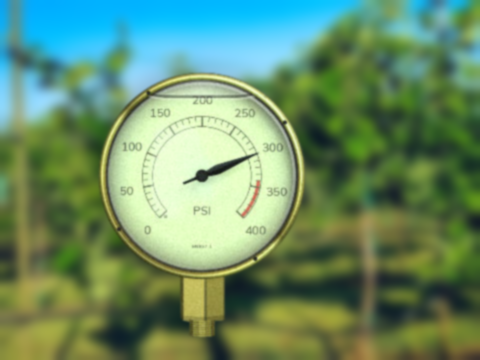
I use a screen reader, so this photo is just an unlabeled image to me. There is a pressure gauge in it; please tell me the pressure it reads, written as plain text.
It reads 300 psi
